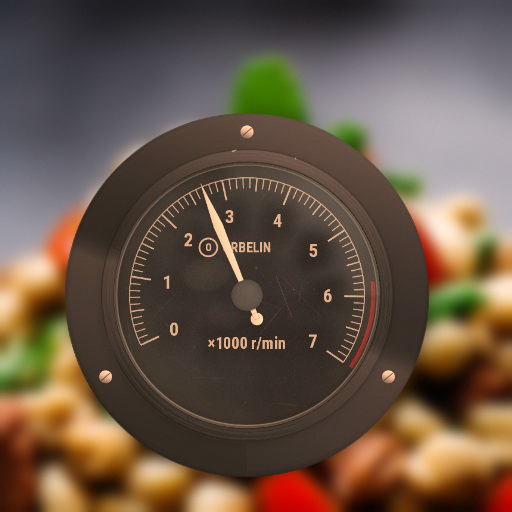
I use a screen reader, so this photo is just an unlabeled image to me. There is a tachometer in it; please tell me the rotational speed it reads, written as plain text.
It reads 2700 rpm
